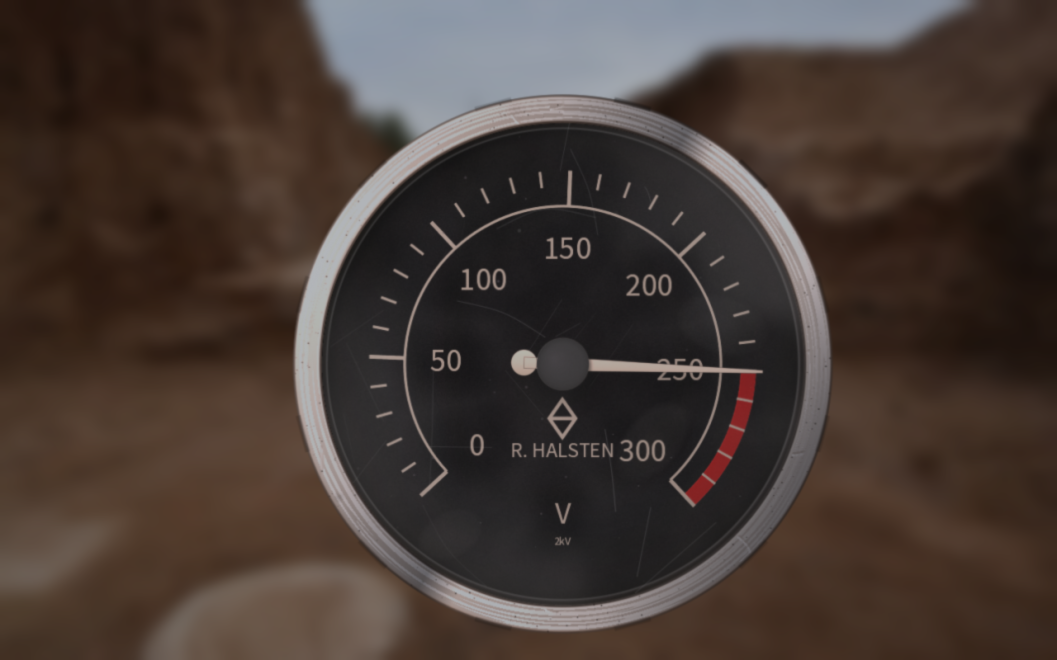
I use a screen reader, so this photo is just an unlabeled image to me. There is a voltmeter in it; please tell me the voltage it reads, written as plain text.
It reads 250 V
